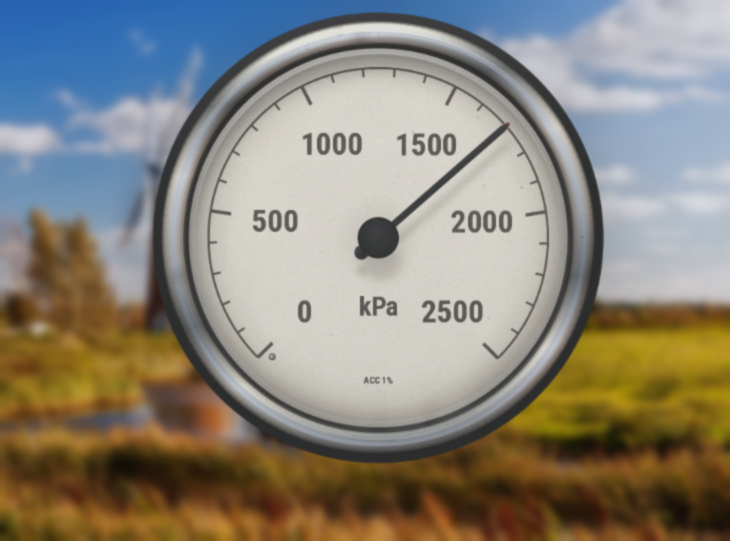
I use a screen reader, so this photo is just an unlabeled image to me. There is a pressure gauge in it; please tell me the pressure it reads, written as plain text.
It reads 1700 kPa
